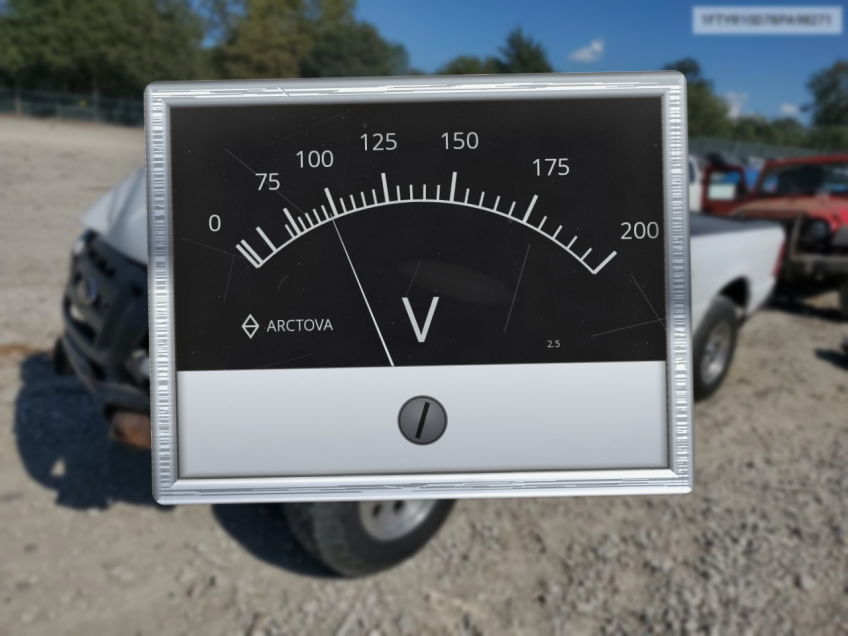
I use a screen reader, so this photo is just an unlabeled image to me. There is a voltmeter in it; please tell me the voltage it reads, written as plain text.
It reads 97.5 V
